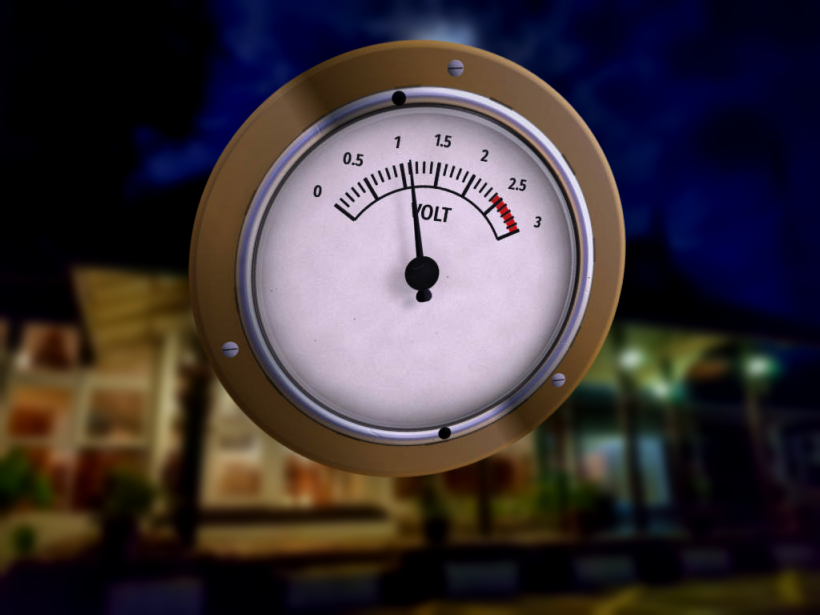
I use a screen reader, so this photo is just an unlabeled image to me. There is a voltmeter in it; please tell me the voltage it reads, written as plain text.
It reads 1.1 V
